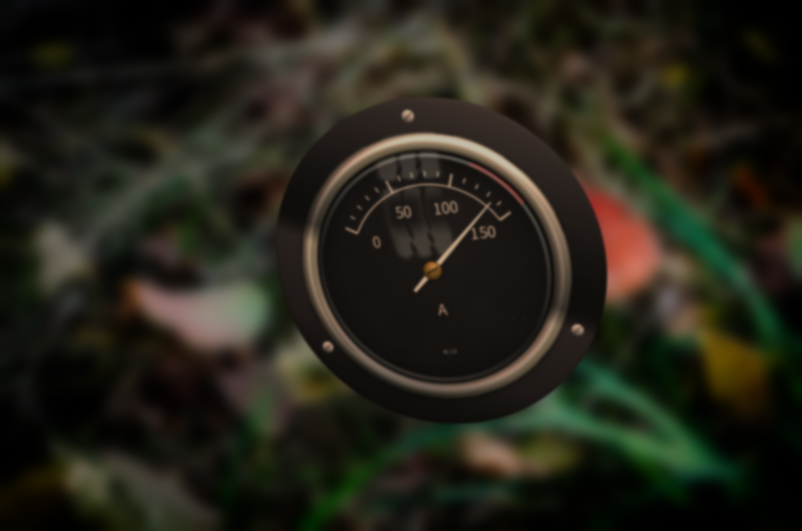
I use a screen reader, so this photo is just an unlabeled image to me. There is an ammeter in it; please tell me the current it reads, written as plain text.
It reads 135 A
